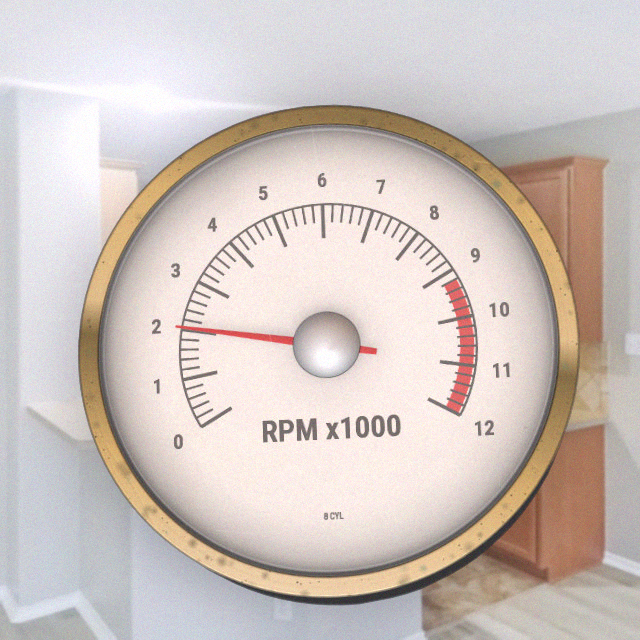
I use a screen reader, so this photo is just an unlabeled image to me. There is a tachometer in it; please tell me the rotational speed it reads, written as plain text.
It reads 2000 rpm
